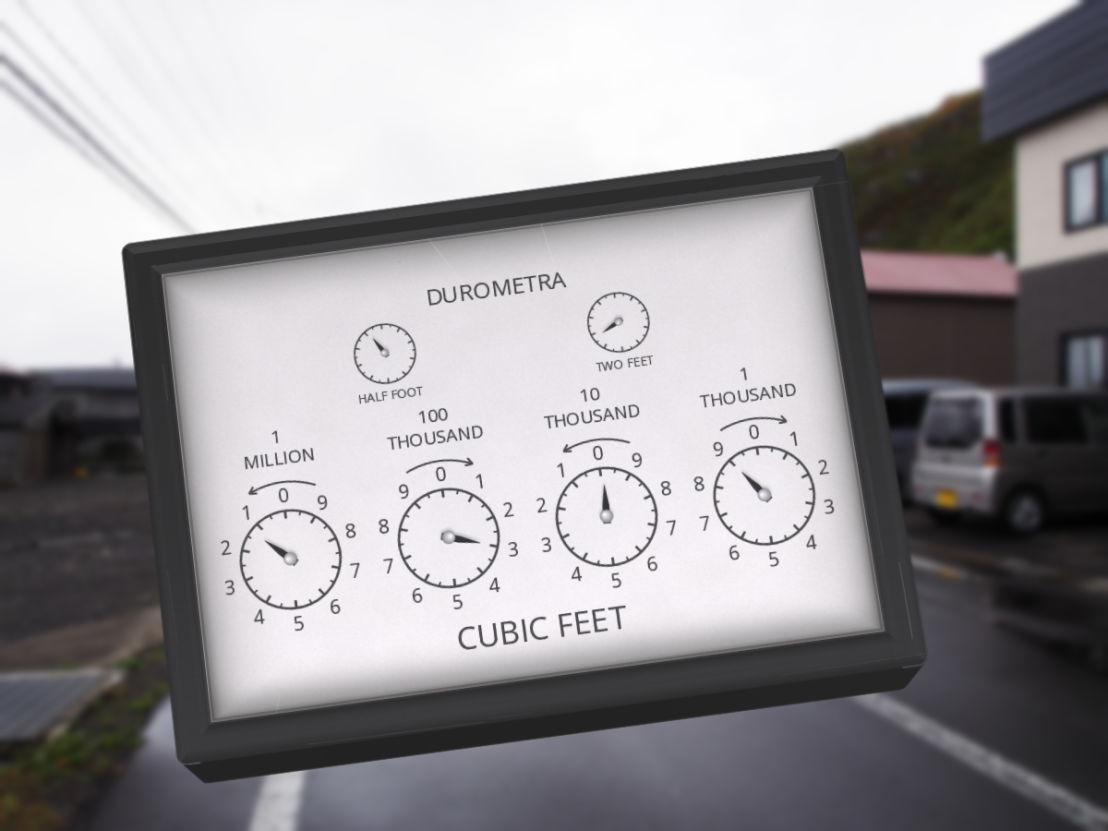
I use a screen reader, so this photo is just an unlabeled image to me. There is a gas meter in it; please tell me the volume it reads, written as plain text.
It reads 129900 ft³
